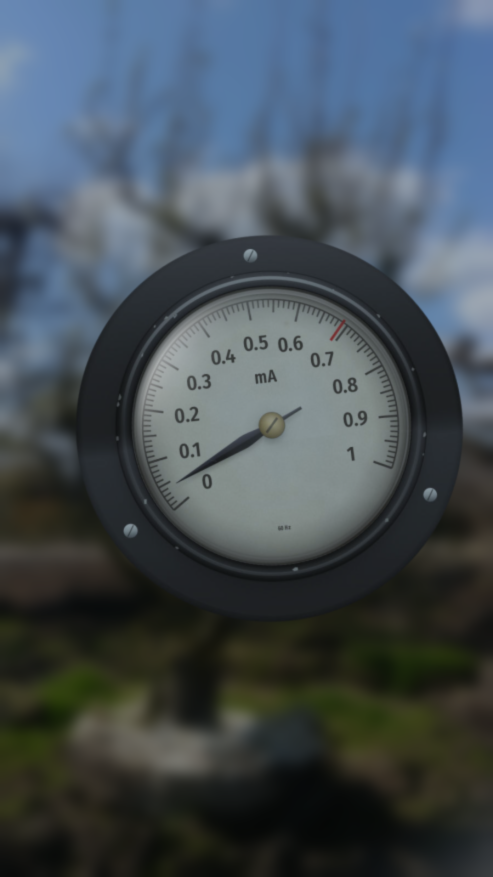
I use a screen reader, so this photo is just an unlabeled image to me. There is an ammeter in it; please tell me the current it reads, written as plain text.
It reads 0.04 mA
